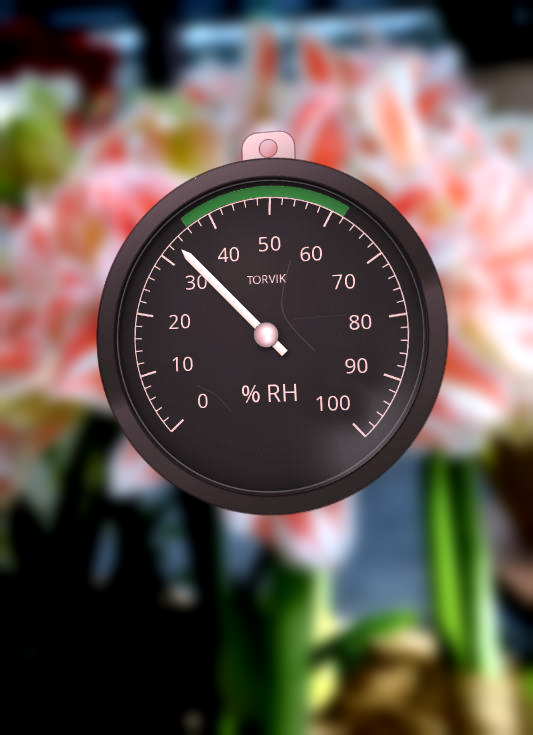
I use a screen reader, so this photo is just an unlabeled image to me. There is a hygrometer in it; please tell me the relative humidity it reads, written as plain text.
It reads 33 %
